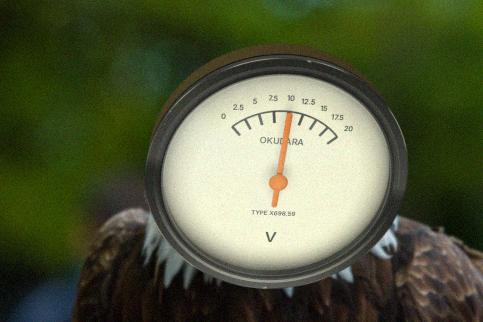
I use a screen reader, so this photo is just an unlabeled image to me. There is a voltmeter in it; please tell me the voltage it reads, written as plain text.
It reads 10 V
